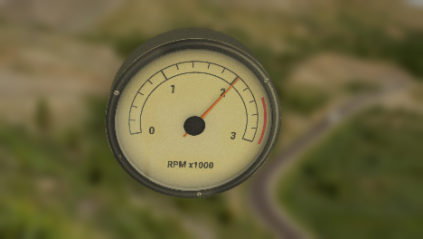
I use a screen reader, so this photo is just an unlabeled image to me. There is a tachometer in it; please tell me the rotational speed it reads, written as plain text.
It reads 2000 rpm
